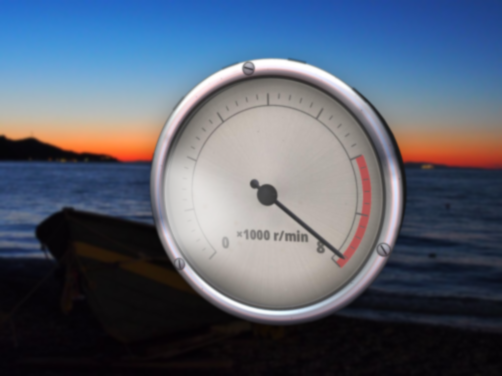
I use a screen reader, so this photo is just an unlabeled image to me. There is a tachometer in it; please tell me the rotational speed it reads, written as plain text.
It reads 7800 rpm
